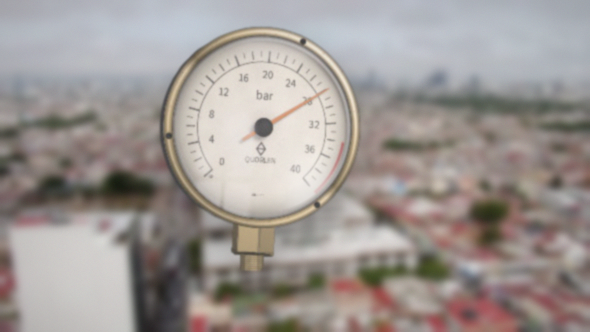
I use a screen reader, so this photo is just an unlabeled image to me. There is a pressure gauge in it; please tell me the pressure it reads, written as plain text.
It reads 28 bar
